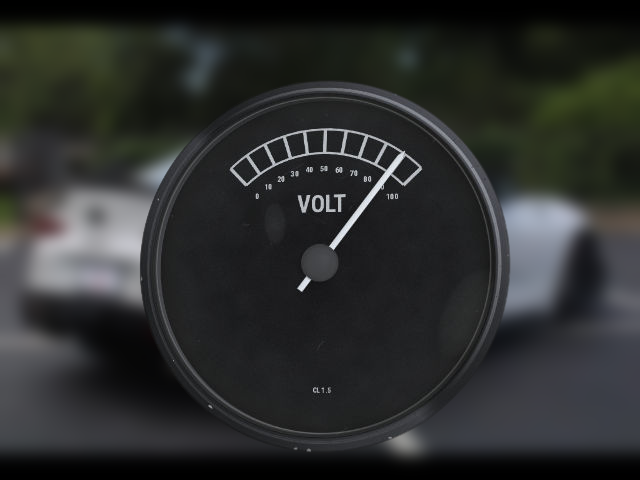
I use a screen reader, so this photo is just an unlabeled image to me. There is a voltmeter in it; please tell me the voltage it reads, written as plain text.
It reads 90 V
